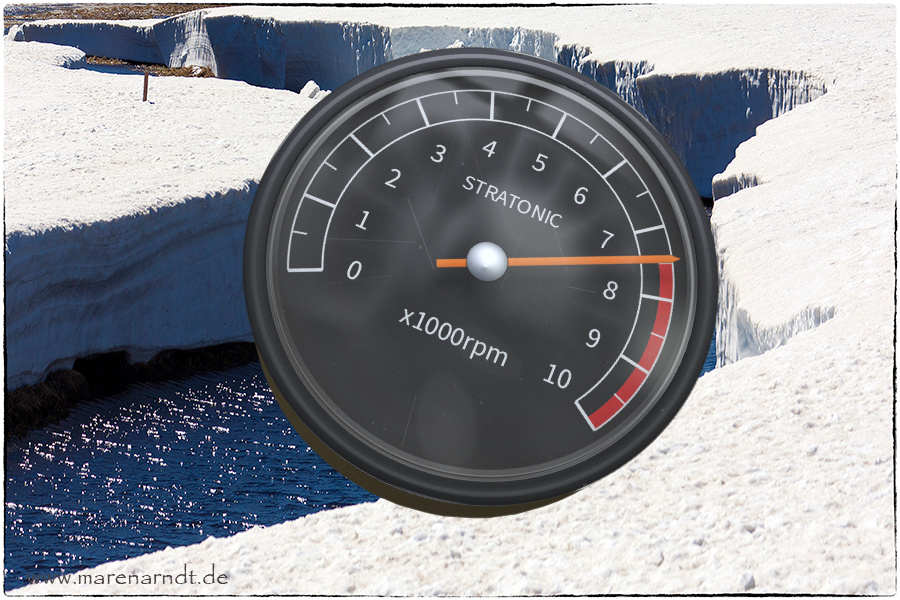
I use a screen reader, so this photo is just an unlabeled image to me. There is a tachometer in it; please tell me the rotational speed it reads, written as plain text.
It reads 7500 rpm
